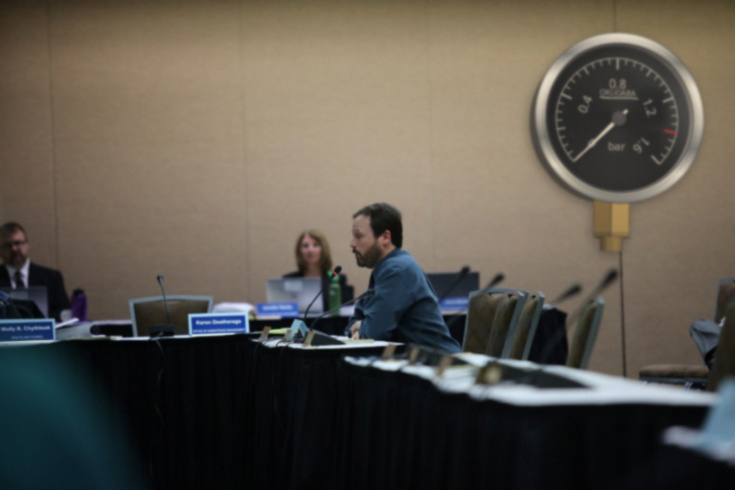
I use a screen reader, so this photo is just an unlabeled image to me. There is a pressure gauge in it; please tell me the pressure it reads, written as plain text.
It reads 0 bar
